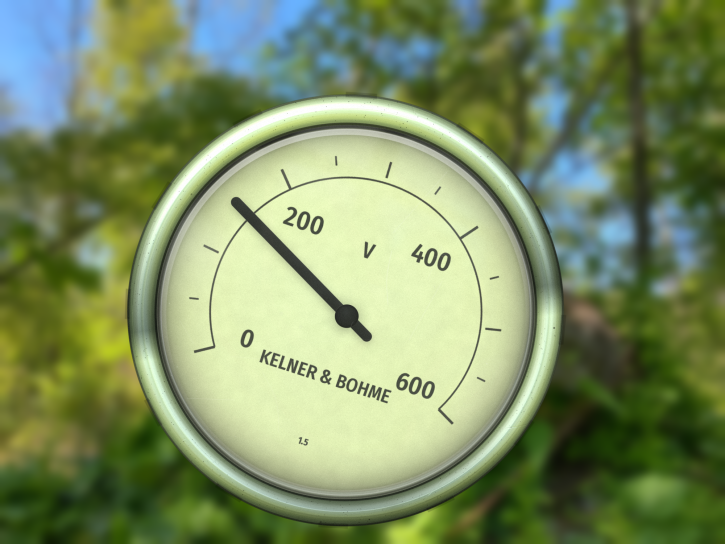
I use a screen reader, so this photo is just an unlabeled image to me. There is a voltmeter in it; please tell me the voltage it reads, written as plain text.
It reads 150 V
